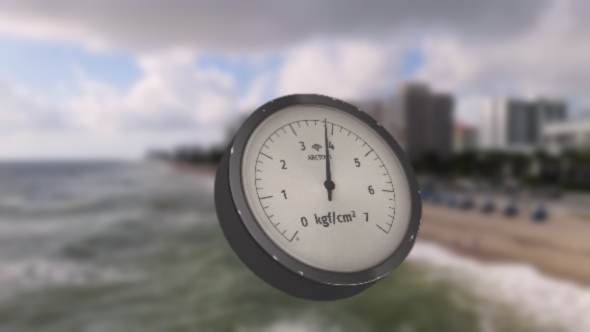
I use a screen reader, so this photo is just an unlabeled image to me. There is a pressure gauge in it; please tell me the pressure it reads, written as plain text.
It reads 3.8 kg/cm²
